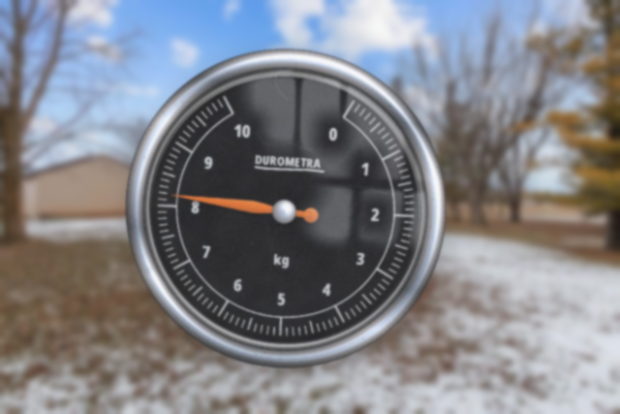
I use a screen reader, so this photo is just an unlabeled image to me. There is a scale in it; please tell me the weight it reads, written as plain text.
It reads 8.2 kg
